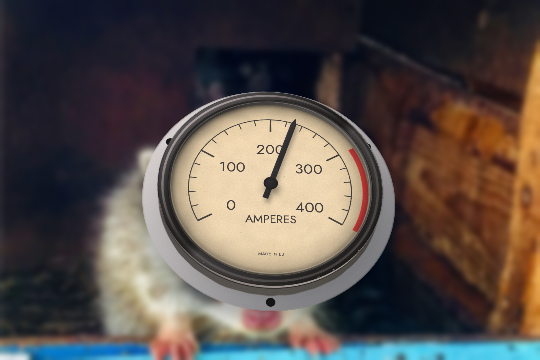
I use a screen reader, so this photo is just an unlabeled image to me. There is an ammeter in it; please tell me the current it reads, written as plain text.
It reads 230 A
